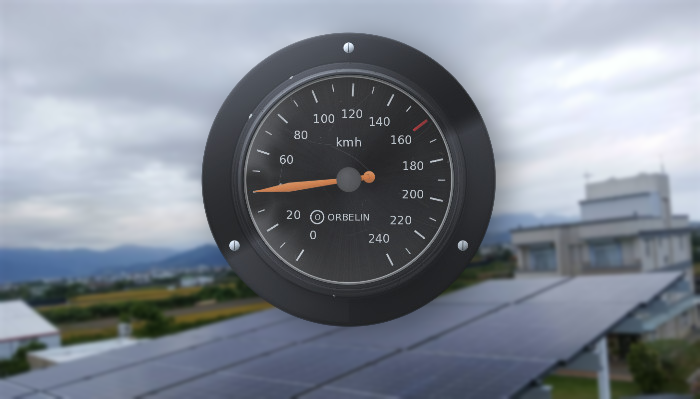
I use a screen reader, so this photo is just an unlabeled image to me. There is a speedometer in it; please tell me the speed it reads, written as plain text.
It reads 40 km/h
